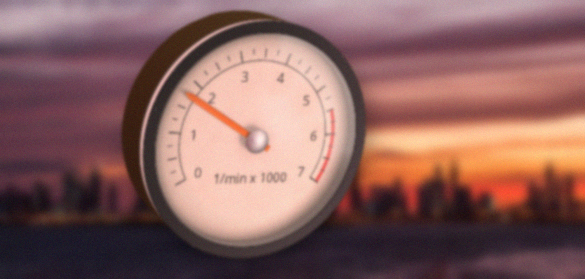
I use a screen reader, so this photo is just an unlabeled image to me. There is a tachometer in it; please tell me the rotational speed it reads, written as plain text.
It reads 1750 rpm
